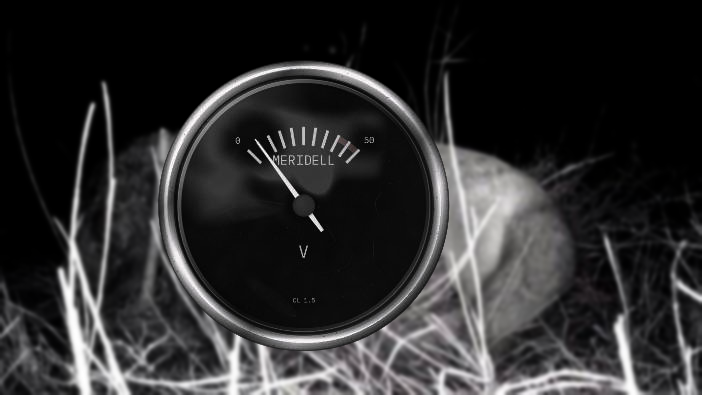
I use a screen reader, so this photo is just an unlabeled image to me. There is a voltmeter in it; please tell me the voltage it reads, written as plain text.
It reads 5 V
